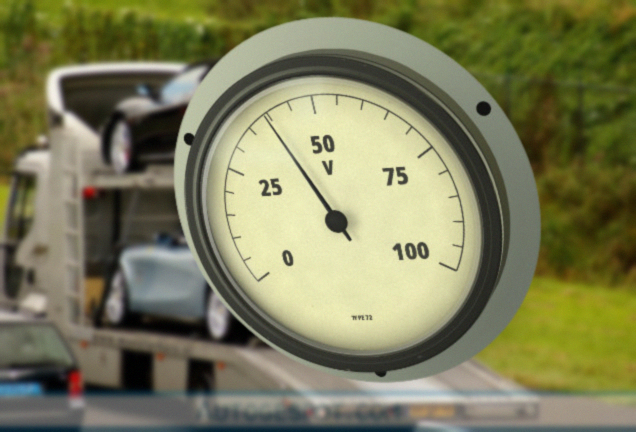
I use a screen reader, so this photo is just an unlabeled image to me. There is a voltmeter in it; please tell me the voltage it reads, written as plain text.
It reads 40 V
